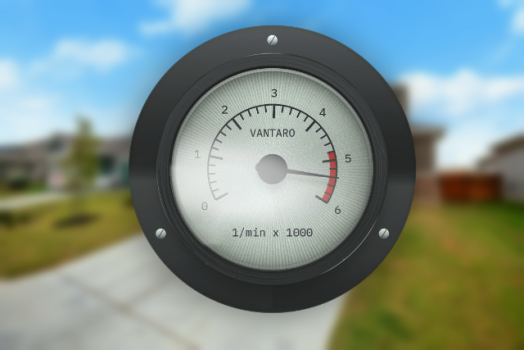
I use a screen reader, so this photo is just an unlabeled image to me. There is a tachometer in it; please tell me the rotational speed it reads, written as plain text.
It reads 5400 rpm
